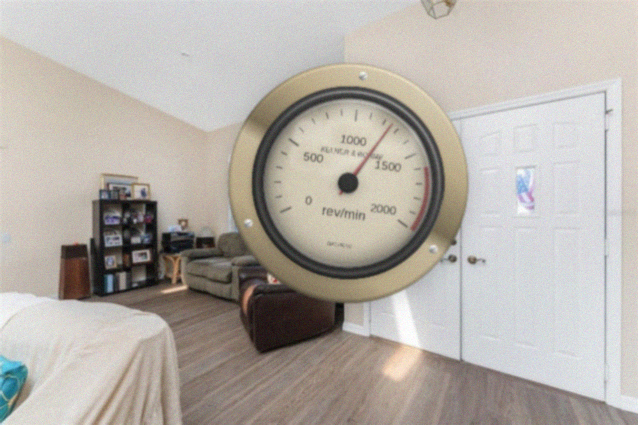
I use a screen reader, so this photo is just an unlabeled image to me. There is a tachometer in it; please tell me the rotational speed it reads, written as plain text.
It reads 1250 rpm
